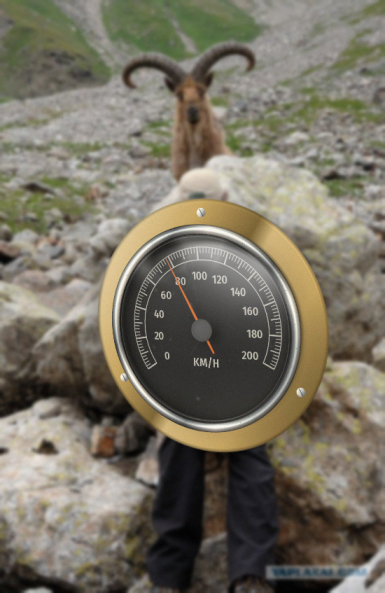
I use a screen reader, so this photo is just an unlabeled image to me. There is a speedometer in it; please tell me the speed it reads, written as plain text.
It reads 80 km/h
